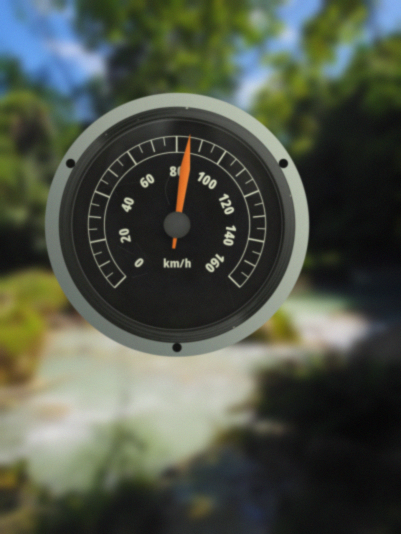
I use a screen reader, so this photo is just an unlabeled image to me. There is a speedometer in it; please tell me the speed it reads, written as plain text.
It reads 85 km/h
